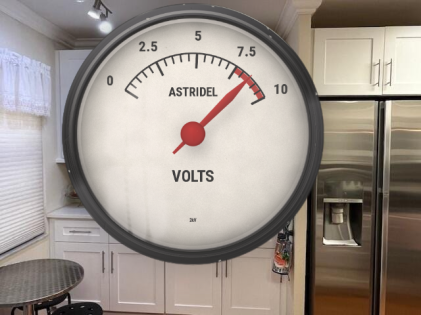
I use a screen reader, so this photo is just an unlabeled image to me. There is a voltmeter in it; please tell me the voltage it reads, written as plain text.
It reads 8.5 V
